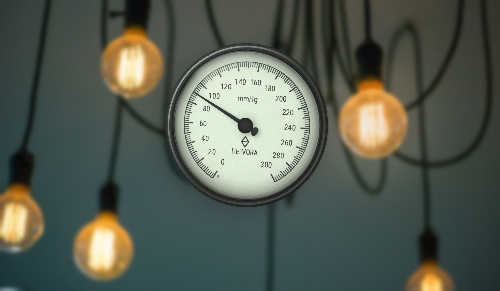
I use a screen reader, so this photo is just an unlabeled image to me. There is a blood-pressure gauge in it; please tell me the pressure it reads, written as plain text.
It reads 90 mmHg
